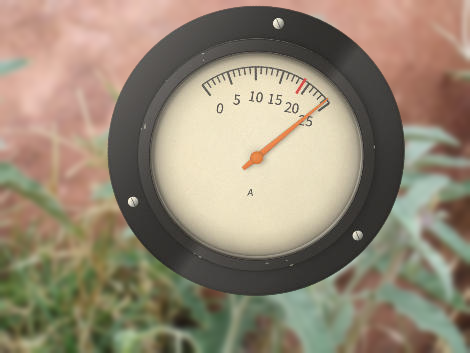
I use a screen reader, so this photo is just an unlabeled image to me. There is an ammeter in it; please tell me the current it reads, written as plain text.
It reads 24 A
